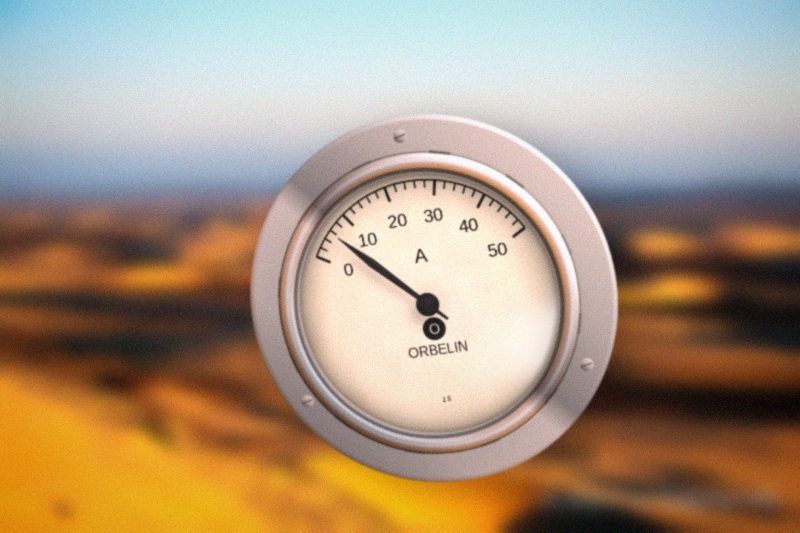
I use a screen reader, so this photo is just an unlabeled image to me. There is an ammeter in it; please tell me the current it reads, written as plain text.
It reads 6 A
